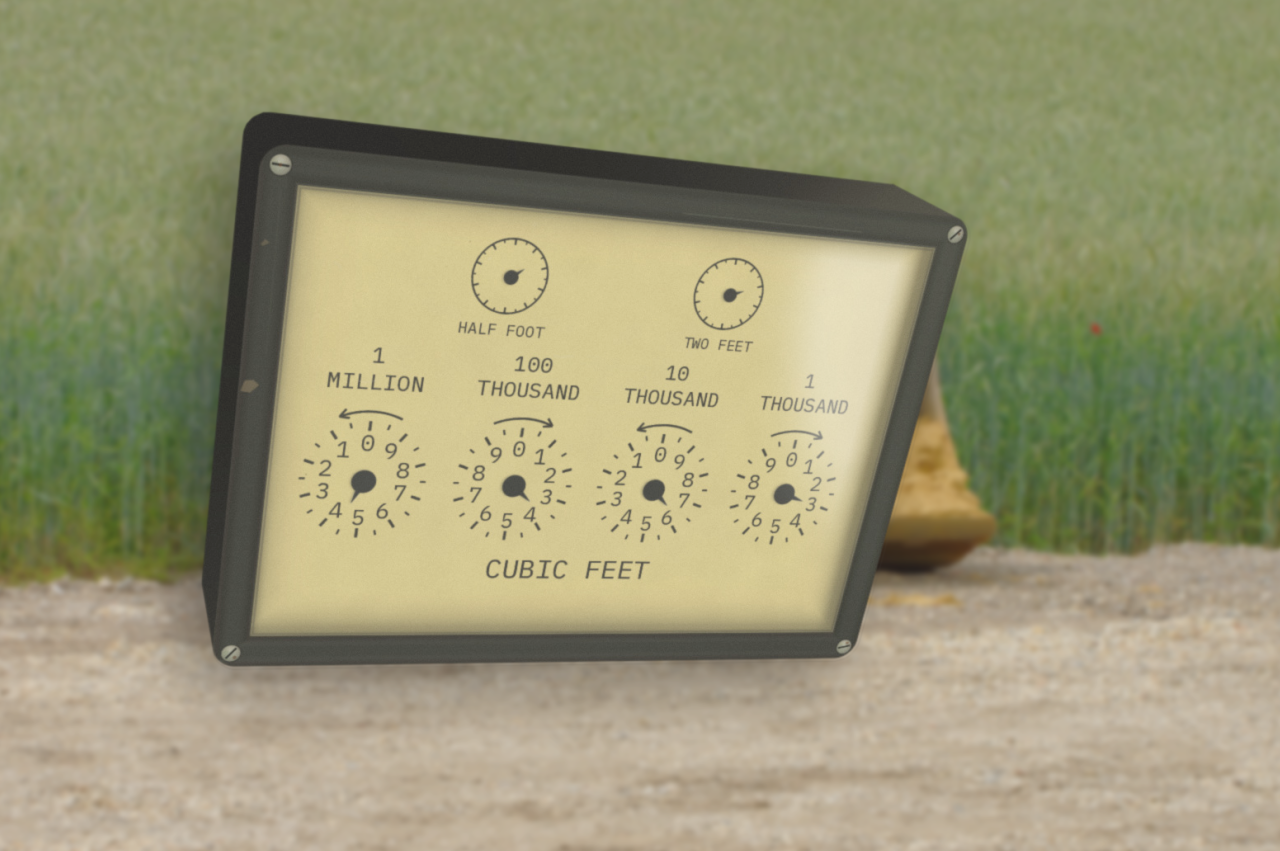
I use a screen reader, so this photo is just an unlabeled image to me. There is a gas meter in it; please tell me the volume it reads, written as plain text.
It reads 436300 ft³
